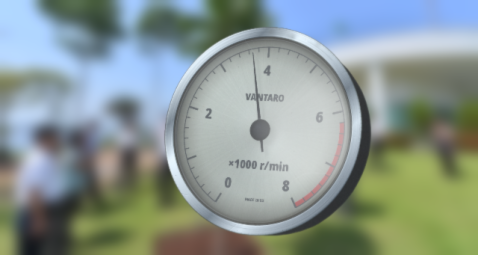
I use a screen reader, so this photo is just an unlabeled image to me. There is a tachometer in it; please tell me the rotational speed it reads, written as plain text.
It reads 3700 rpm
